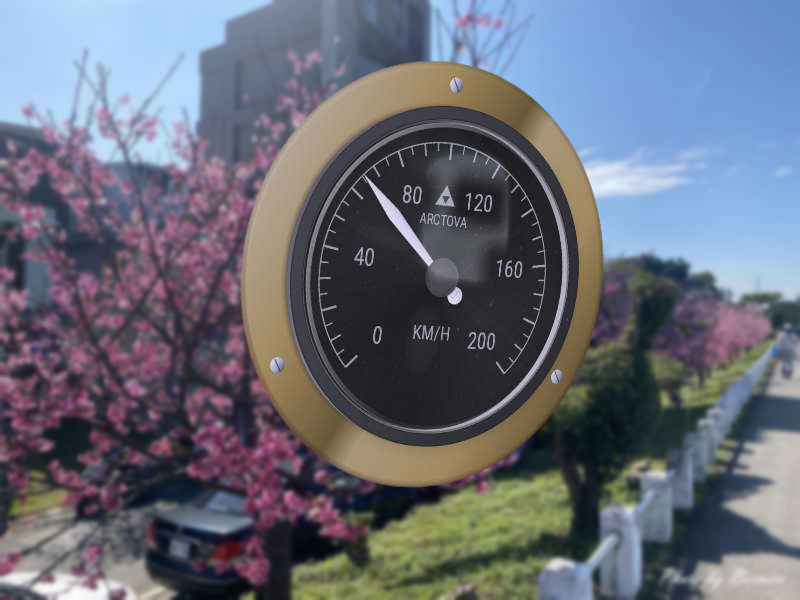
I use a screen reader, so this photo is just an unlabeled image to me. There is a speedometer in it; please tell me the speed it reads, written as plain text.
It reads 65 km/h
